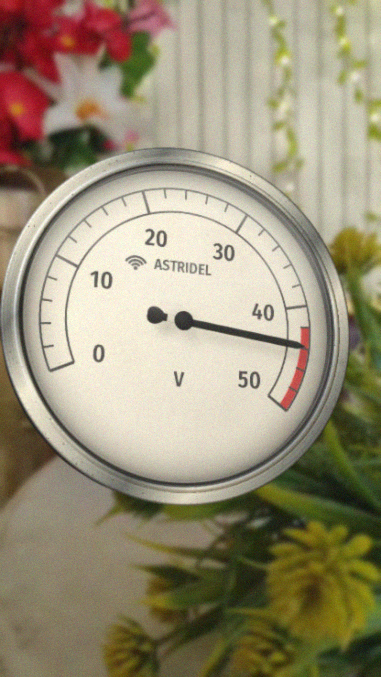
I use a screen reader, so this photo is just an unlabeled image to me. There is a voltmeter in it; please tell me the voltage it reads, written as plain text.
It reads 44 V
